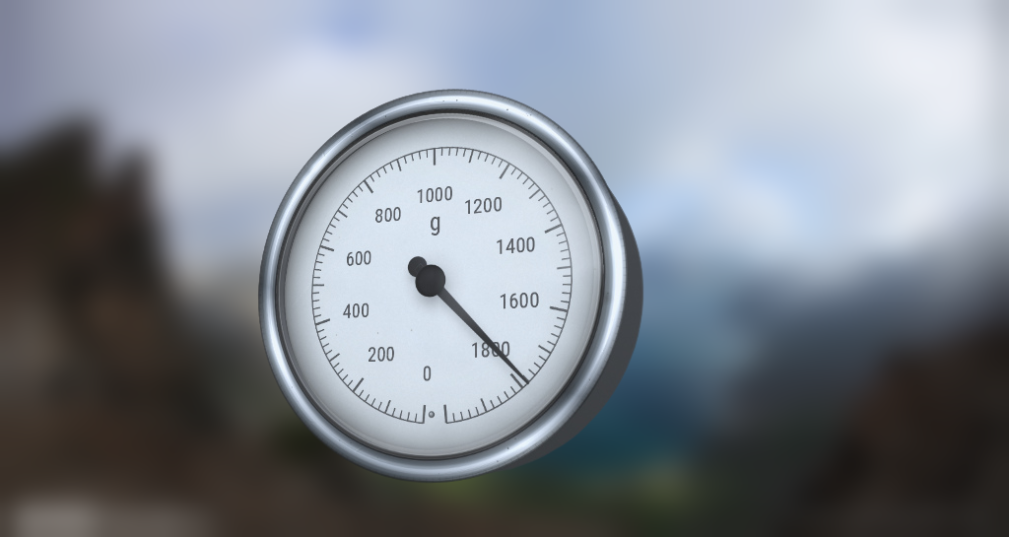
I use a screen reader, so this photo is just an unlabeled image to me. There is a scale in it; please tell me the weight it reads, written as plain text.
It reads 1780 g
